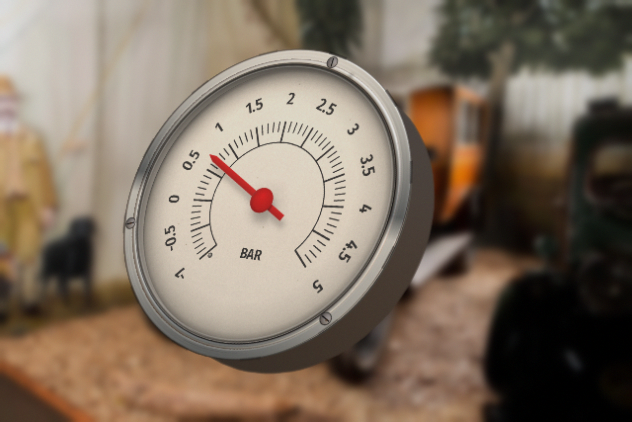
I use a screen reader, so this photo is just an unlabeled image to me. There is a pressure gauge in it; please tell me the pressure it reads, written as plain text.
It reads 0.7 bar
